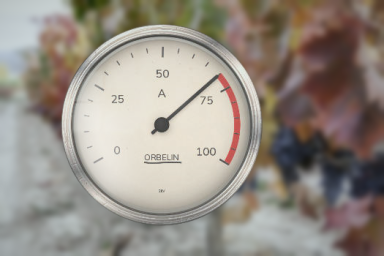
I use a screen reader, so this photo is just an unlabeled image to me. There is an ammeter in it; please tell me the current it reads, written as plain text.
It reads 70 A
